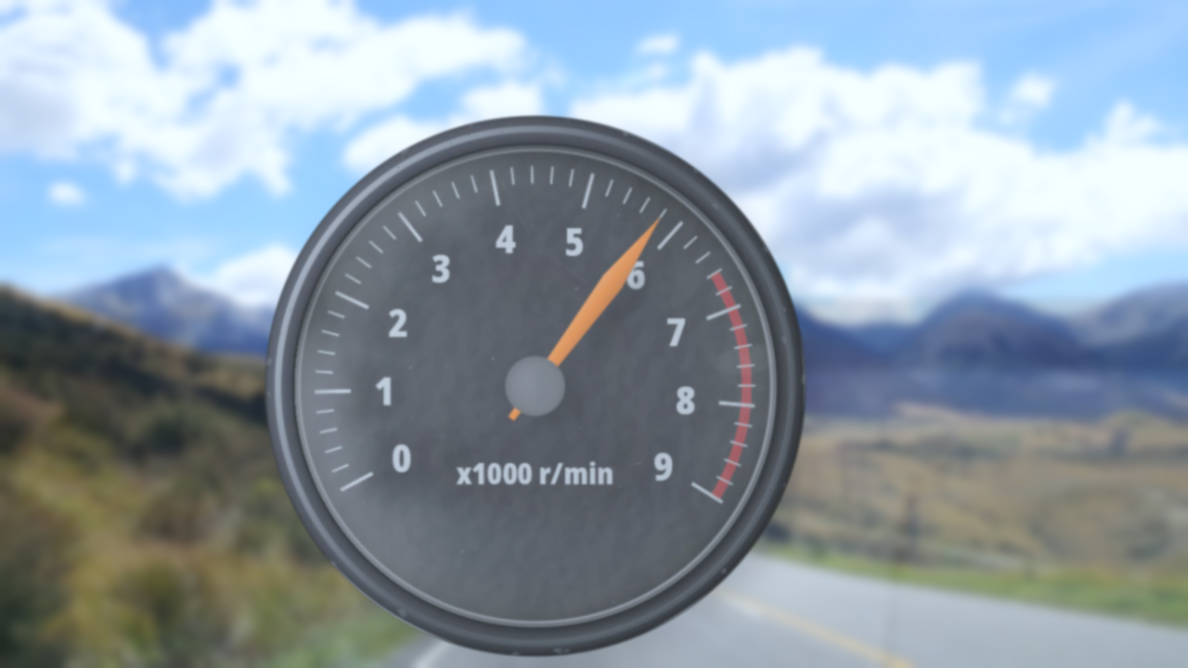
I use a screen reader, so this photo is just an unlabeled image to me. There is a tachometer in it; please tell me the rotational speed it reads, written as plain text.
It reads 5800 rpm
